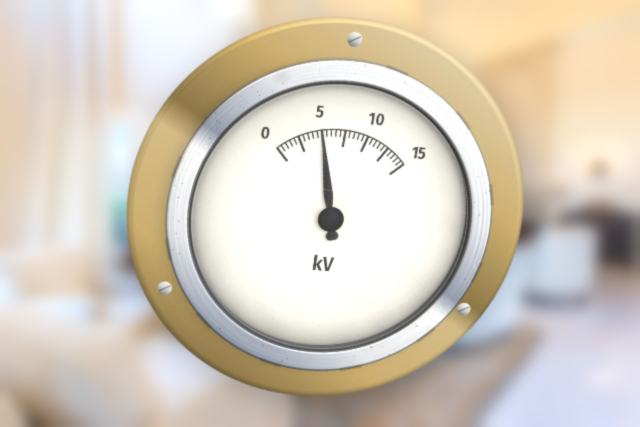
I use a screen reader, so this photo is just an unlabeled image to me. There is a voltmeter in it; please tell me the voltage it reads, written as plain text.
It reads 5 kV
